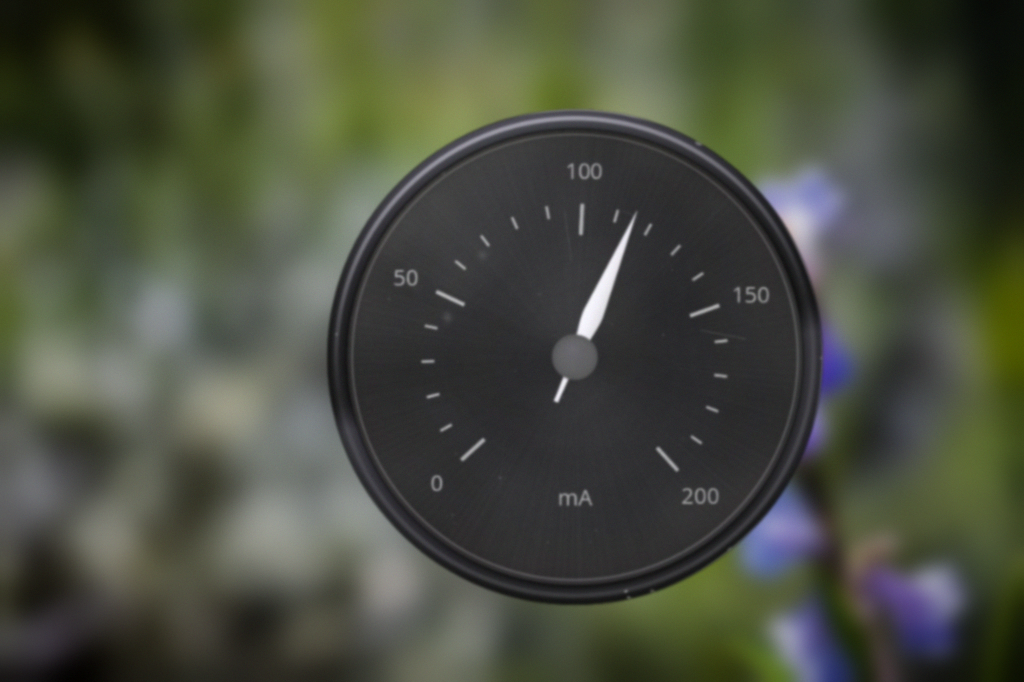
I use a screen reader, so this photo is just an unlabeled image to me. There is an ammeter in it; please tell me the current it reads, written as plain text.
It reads 115 mA
